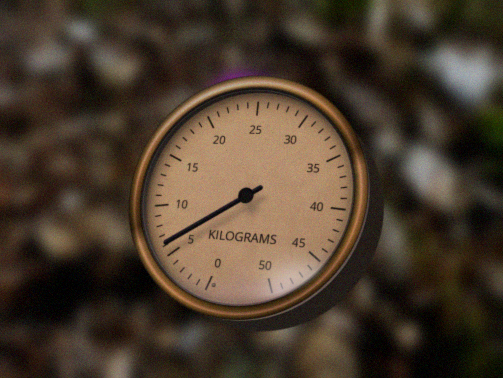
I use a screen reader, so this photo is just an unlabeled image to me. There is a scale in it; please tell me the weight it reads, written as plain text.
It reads 6 kg
